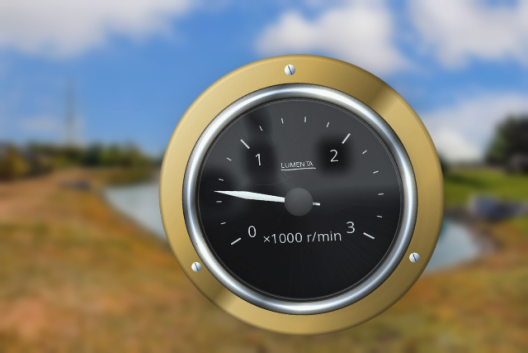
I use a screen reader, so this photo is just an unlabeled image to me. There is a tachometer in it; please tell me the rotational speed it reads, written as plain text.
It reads 500 rpm
